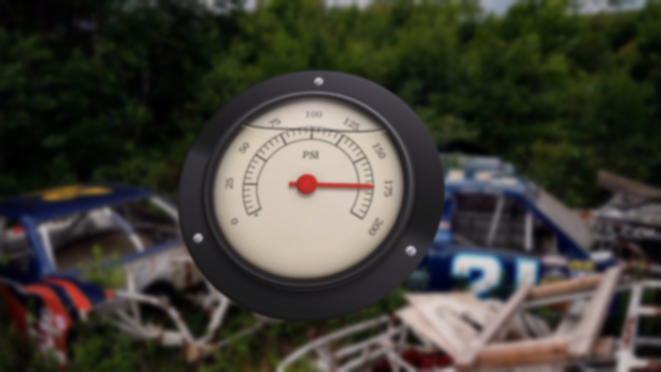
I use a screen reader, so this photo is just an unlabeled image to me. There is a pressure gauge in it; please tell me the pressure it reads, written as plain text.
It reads 175 psi
